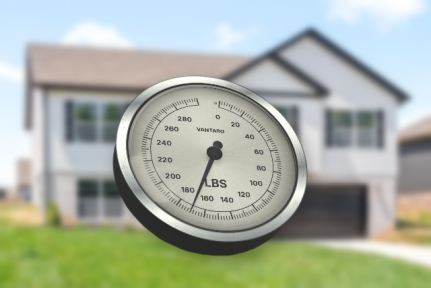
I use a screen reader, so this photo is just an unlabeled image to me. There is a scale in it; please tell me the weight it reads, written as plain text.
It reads 170 lb
